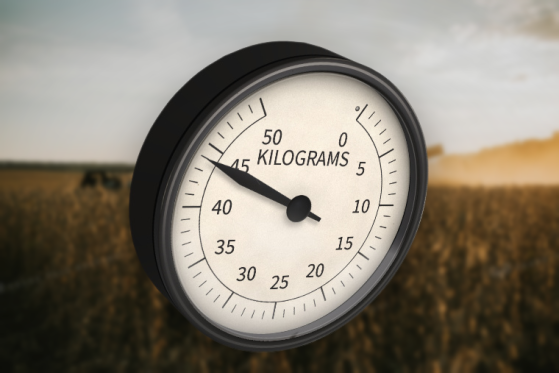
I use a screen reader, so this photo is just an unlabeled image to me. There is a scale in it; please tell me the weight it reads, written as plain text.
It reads 44 kg
